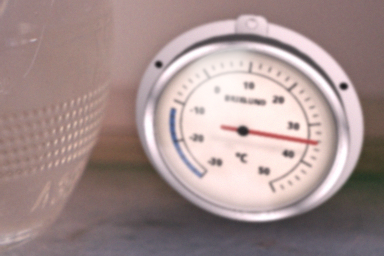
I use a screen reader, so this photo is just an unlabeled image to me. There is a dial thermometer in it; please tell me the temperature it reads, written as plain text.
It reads 34 °C
